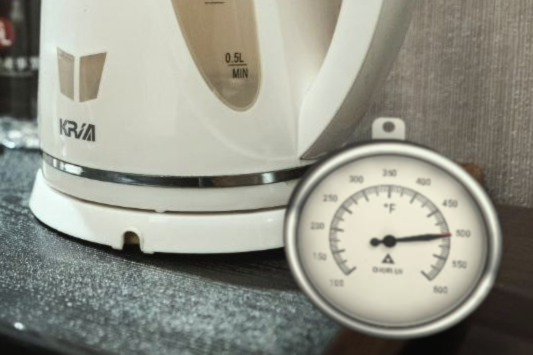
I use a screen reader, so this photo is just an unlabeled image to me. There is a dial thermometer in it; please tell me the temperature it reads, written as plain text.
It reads 500 °F
